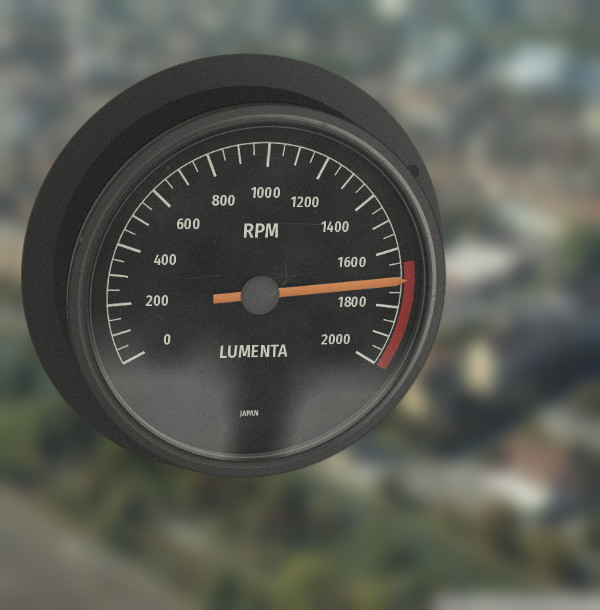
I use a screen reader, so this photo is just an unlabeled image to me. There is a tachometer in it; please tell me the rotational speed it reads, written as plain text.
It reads 1700 rpm
